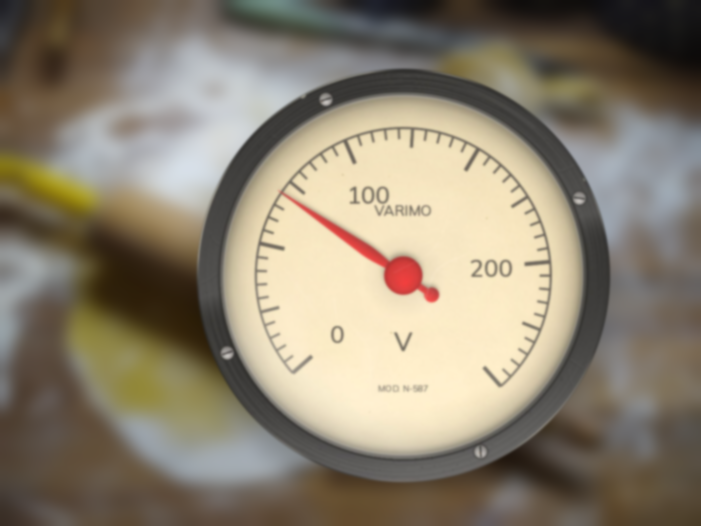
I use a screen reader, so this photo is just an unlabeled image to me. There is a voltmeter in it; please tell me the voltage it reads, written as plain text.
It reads 70 V
